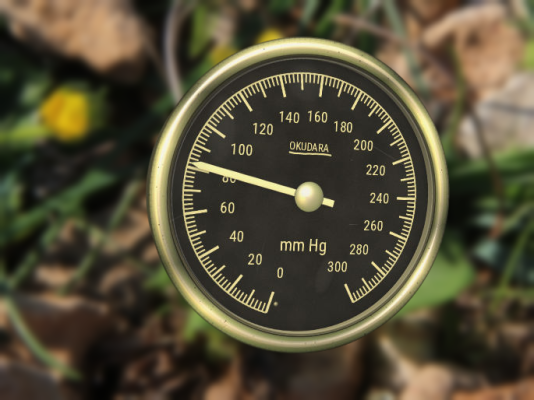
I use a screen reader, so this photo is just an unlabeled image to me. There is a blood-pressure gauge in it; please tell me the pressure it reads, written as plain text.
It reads 82 mmHg
